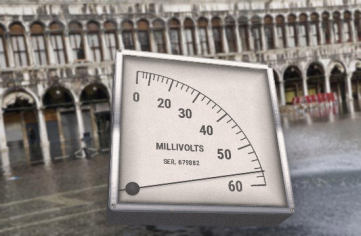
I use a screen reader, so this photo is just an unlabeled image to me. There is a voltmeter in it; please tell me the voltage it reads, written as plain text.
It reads 57 mV
